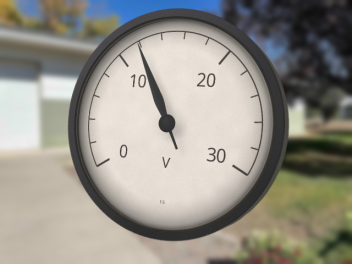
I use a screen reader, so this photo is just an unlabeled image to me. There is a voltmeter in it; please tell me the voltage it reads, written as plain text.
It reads 12 V
